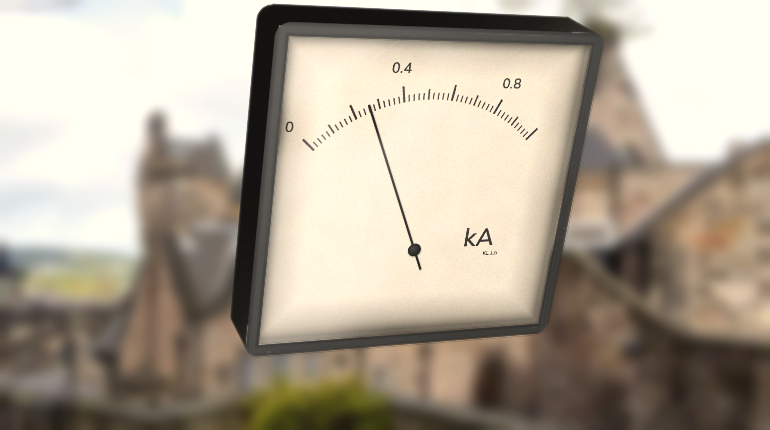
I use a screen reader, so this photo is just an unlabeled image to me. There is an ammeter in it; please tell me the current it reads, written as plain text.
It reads 0.26 kA
